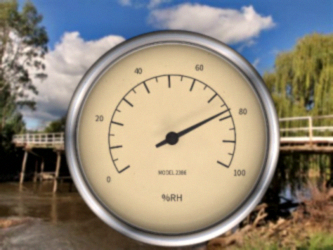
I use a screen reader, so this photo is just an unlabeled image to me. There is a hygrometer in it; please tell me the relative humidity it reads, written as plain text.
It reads 77.5 %
